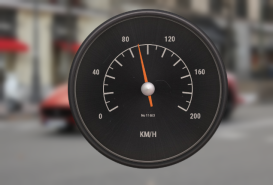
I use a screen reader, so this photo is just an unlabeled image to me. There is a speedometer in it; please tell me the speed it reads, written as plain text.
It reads 90 km/h
